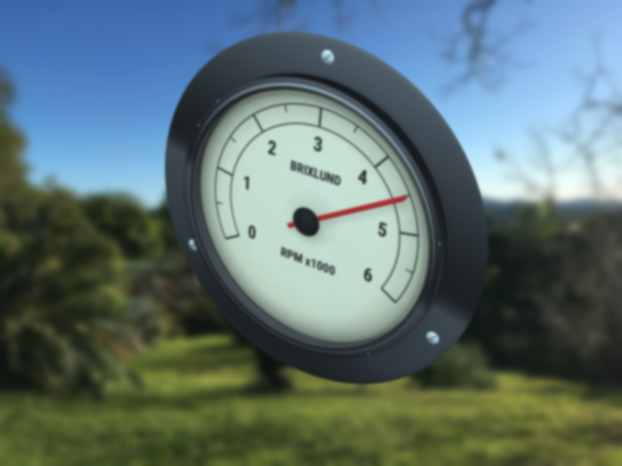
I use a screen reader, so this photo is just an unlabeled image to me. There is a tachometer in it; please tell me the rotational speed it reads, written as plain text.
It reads 4500 rpm
